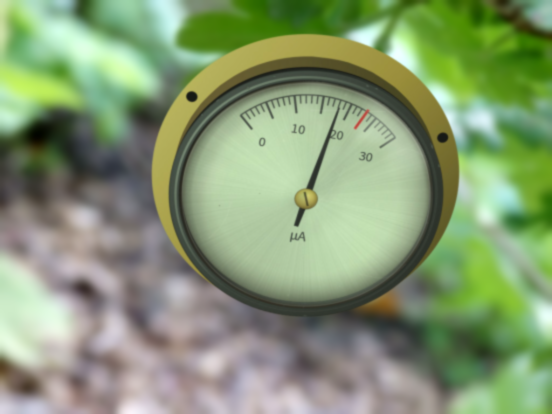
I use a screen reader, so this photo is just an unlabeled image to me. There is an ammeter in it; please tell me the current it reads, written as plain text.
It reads 18 µA
